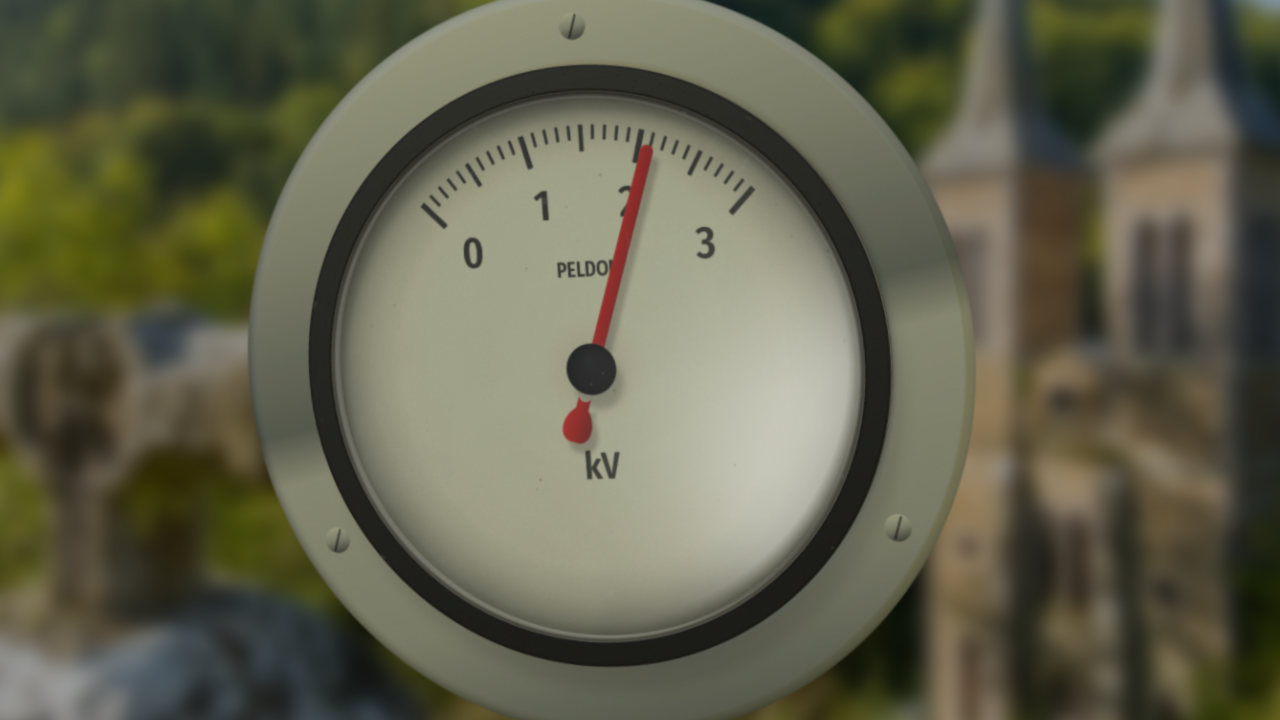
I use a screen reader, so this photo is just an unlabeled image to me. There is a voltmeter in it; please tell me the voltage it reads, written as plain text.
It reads 2.1 kV
